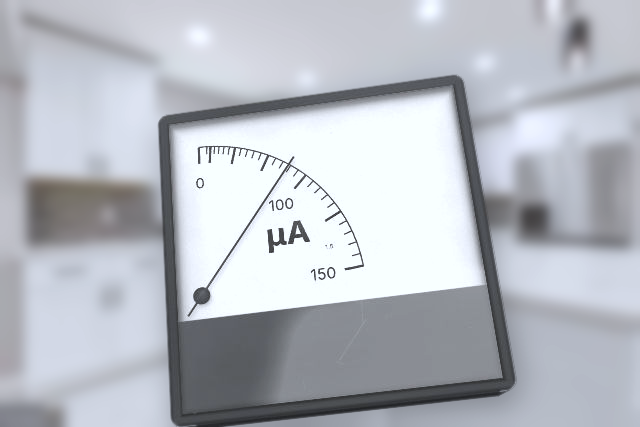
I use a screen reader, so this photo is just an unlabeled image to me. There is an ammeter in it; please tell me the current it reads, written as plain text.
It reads 90 µA
